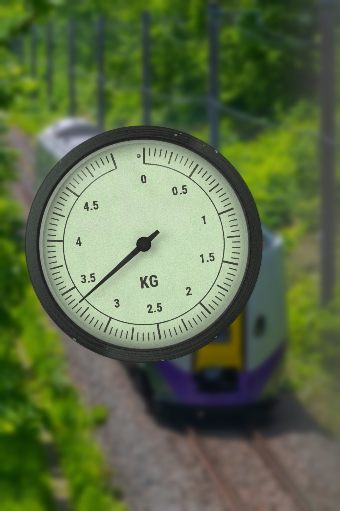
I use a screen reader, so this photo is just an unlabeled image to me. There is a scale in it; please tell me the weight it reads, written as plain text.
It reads 3.35 kg
